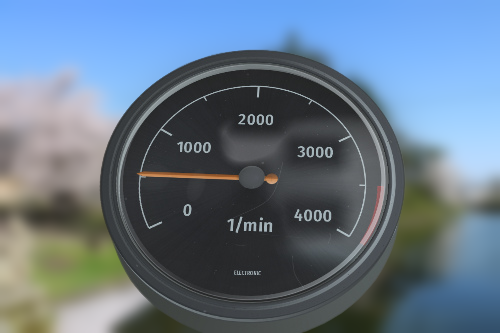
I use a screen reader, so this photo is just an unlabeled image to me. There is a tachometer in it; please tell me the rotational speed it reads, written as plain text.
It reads 500 rpm
